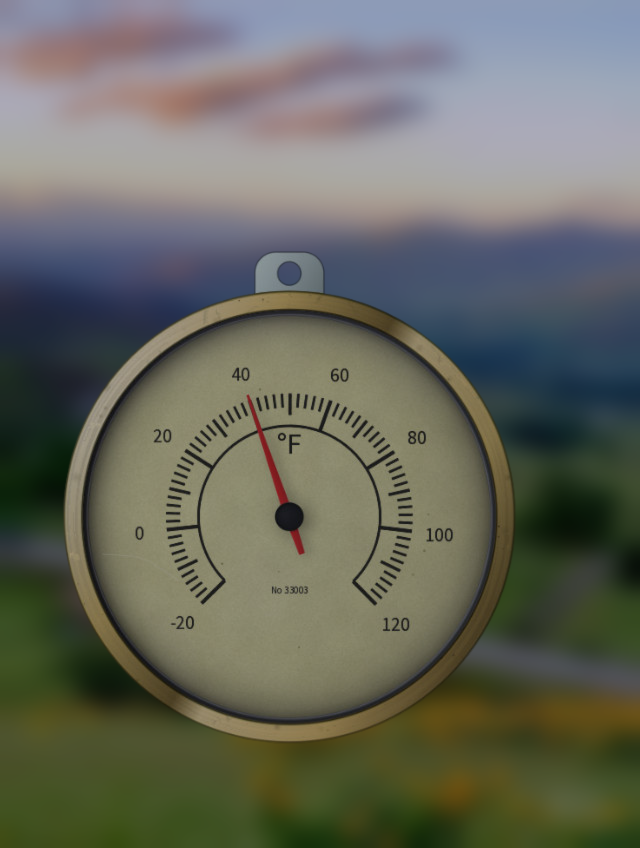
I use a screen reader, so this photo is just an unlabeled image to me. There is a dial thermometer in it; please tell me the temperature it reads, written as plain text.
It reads 40 °F
